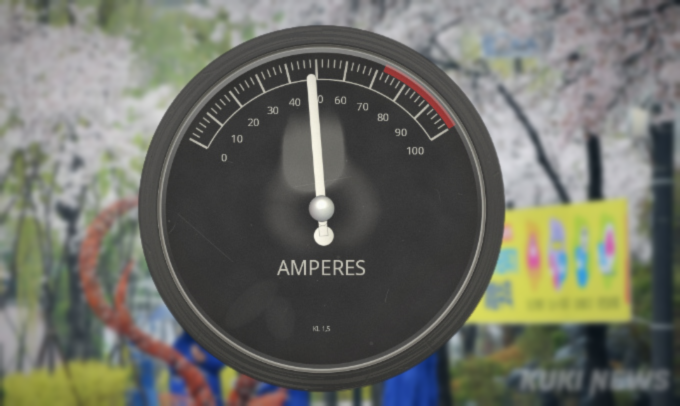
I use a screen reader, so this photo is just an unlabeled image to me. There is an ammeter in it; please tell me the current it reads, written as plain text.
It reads 48 A
